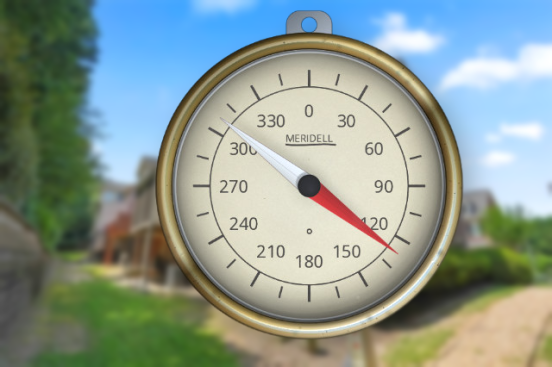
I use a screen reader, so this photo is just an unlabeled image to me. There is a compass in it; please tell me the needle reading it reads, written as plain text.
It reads 127.5 °
